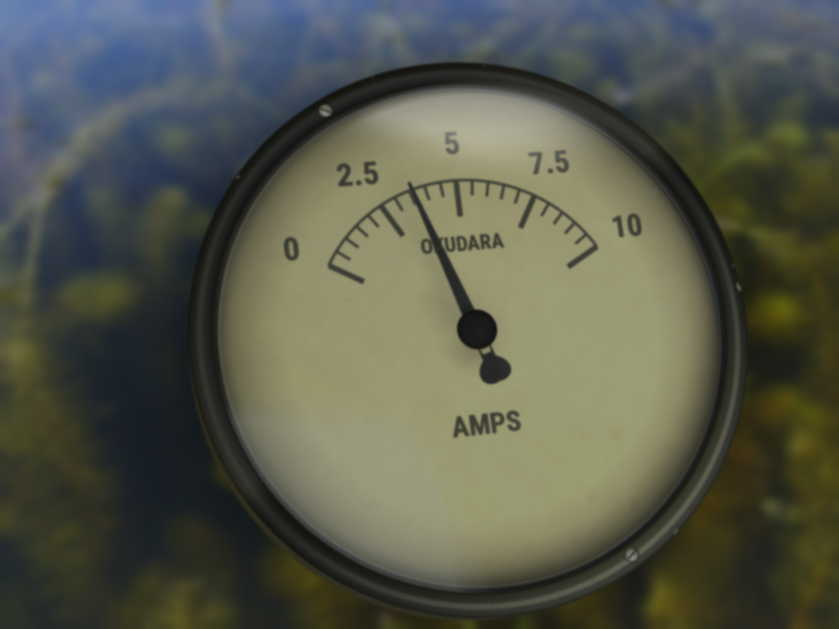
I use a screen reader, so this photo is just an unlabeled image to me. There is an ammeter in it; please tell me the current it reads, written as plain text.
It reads 3.5 A
